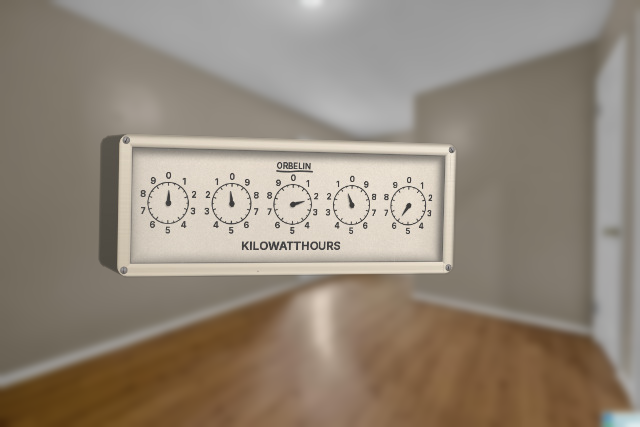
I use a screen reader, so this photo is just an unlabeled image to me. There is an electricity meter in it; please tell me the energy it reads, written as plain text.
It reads 206 kWh
